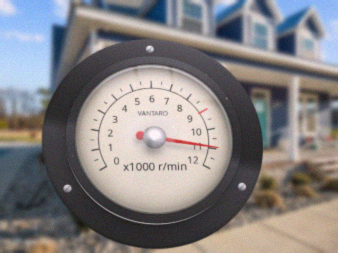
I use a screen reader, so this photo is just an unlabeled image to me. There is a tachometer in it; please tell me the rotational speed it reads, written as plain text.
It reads 11000 rpm
